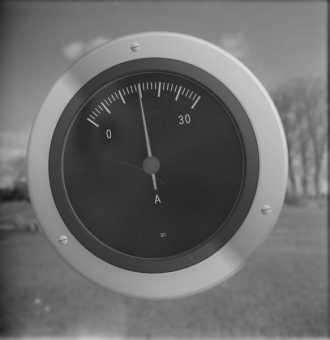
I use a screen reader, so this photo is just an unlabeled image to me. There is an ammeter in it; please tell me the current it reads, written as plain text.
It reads 15 A
